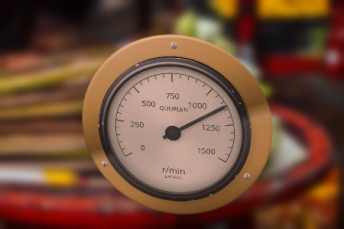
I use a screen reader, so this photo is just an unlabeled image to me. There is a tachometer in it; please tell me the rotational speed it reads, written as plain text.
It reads 1125 rpm
